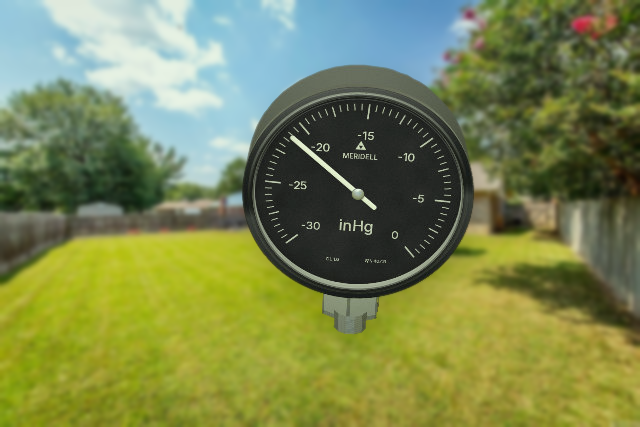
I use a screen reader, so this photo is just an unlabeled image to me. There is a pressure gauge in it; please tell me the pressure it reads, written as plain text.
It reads -21 inHg
